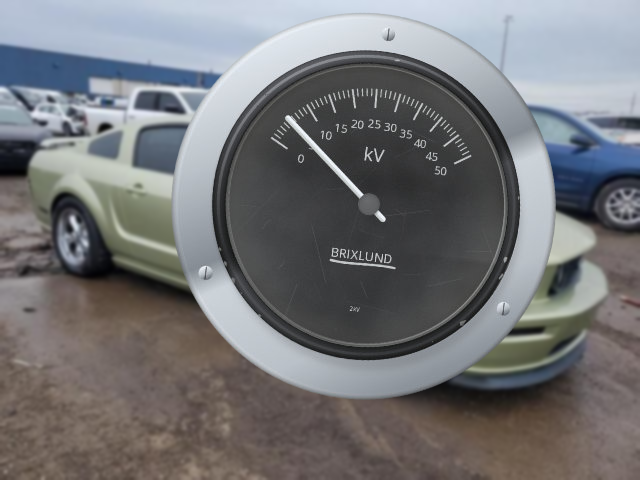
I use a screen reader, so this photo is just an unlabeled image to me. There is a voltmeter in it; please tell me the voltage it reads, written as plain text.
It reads 5 kV
